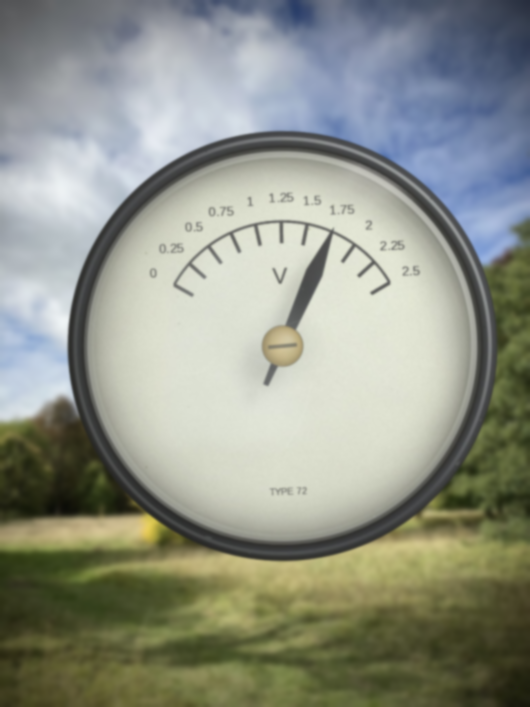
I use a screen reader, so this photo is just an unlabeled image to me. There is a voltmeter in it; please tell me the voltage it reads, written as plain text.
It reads 1.75 V
